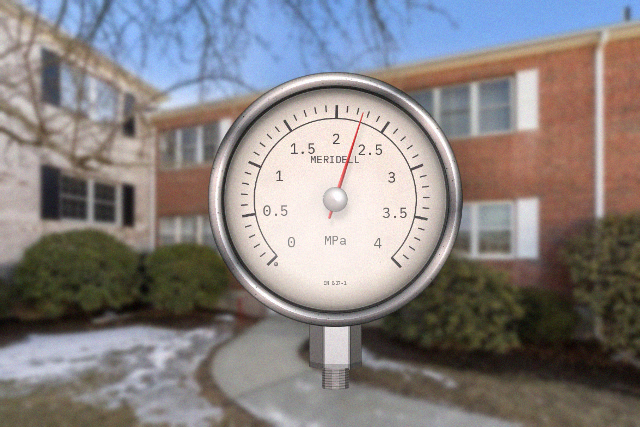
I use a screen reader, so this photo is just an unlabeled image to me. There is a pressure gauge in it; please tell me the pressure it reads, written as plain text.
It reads 2.25 MPa
